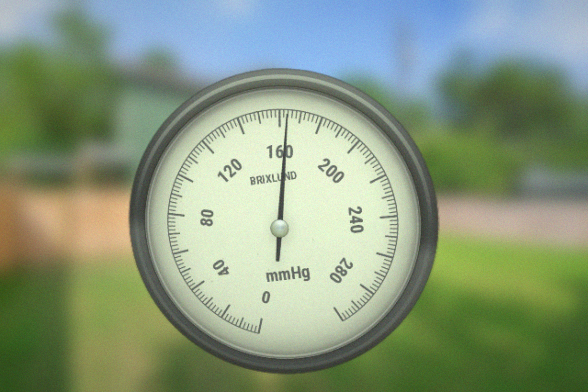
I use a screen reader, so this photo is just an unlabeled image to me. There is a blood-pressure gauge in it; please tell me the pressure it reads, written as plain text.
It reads 164 mmHg
